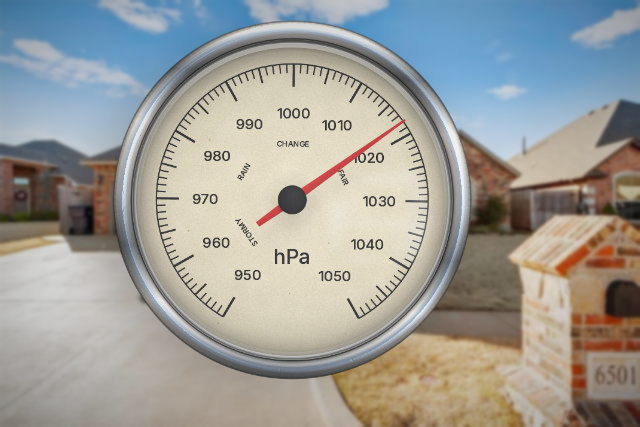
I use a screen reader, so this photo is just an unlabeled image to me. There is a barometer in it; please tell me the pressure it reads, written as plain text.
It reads 1018 hPa
